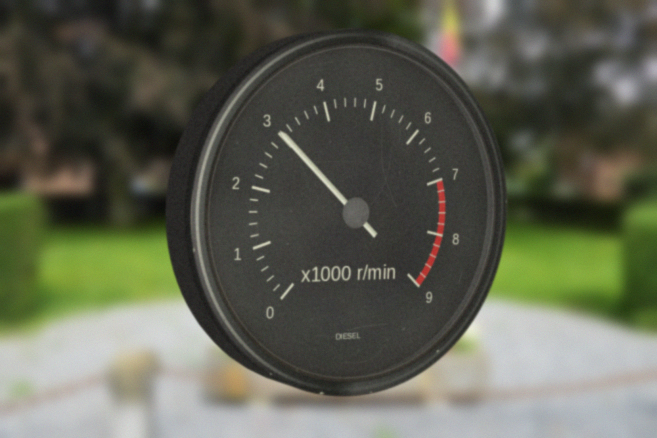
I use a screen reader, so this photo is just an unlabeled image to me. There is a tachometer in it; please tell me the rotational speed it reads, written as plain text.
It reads 3000 rpm
